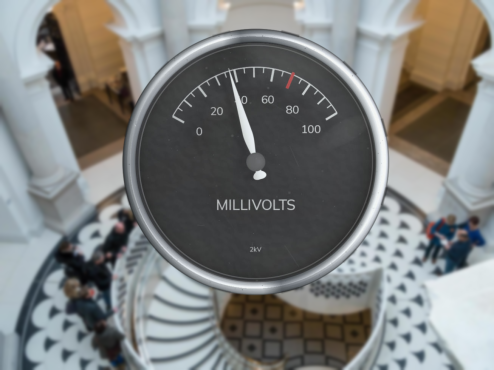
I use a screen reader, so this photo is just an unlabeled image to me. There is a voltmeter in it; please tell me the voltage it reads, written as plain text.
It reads 37.5 mV
